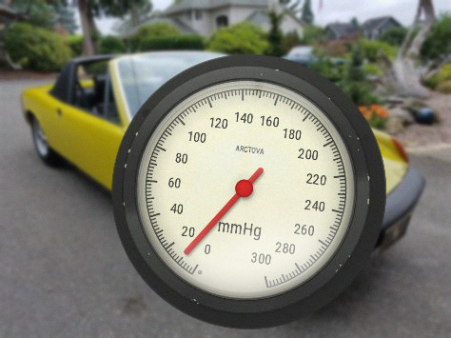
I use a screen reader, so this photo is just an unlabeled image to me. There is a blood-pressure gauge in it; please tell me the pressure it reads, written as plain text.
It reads 10 mmHg
